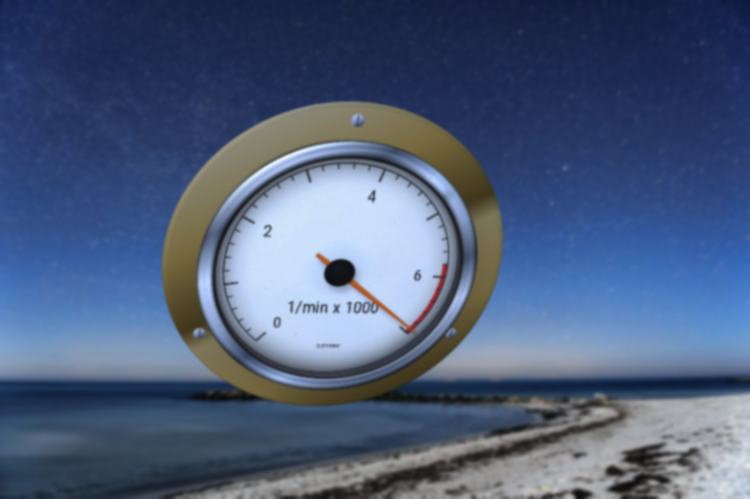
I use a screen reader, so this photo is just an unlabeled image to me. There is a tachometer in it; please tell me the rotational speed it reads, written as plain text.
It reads 6900 rpm
